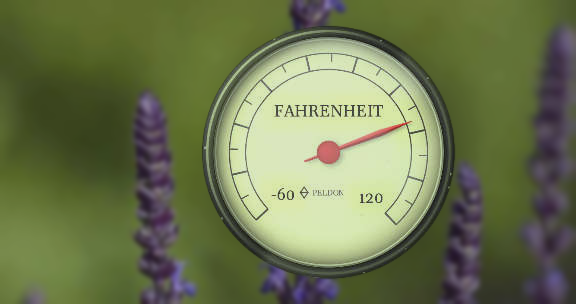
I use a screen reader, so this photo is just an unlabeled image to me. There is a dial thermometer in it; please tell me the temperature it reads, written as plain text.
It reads 75 °F
